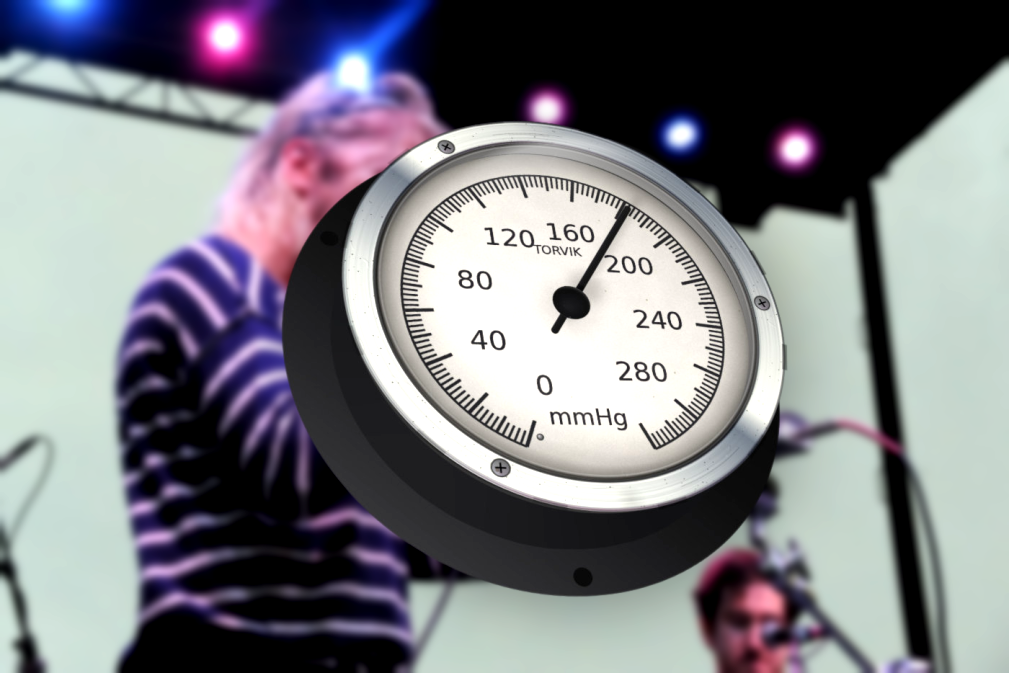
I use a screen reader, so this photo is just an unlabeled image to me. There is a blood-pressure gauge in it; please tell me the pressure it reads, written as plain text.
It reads 182 mmHg
